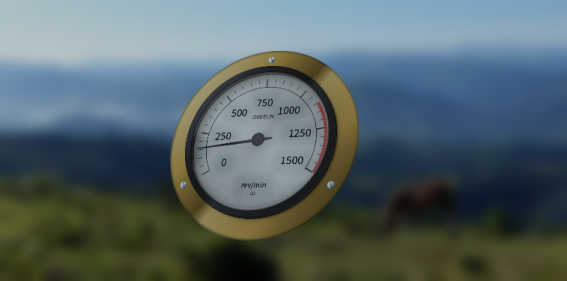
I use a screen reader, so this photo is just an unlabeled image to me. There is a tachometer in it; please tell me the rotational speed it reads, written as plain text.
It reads 150 rpm
